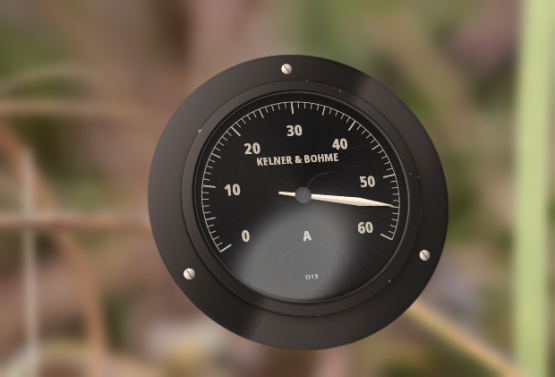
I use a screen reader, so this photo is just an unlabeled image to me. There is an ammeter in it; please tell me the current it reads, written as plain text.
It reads 55 A
